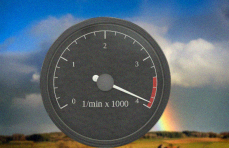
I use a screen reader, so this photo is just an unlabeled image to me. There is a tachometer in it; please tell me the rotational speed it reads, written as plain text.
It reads 3900 rpm
